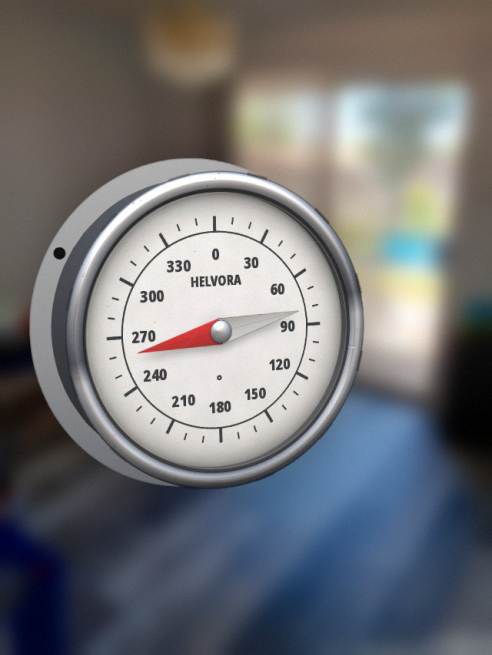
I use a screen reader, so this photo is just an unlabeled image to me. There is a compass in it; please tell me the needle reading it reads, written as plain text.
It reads 260 °
